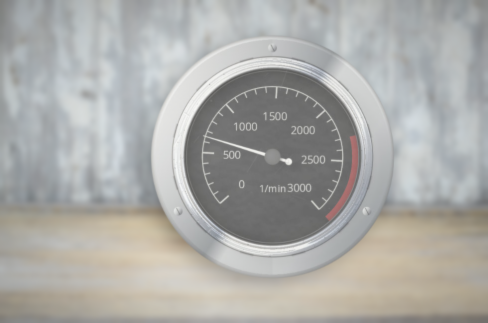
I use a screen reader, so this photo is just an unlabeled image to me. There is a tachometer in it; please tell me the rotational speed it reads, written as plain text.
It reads 650 rpm
